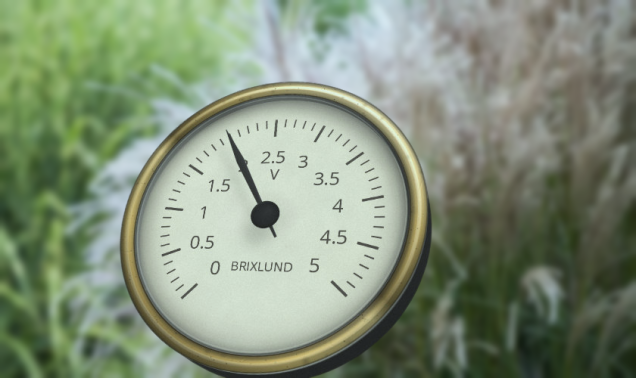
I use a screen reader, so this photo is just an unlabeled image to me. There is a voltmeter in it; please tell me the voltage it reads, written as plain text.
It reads 2 V
